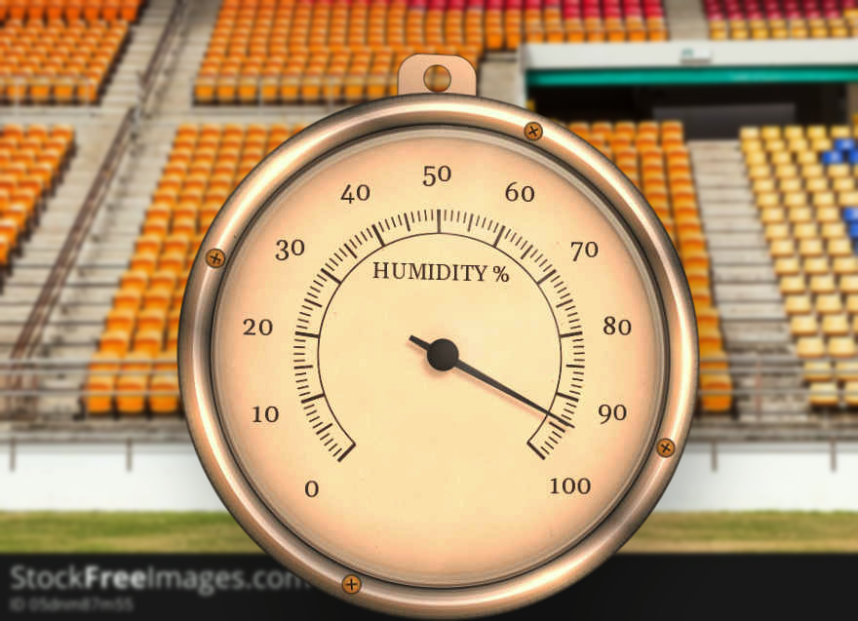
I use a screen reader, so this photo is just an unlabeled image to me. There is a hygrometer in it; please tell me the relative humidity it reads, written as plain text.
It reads 94 %
